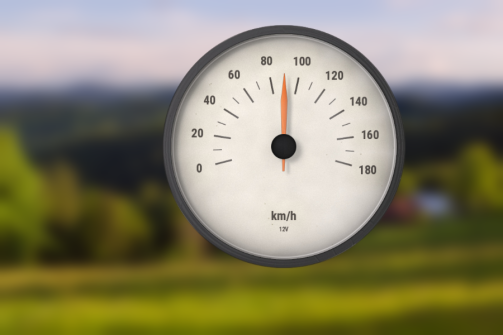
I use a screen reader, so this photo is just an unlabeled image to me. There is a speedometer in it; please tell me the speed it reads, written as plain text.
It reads 90 km/h
